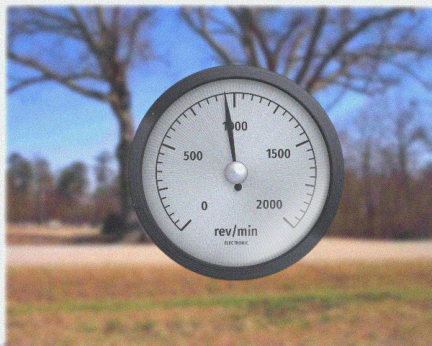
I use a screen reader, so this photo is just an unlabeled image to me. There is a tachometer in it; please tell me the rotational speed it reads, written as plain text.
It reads 950 rpm
